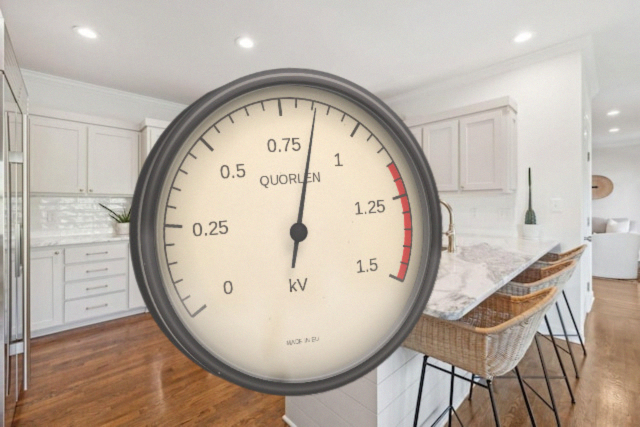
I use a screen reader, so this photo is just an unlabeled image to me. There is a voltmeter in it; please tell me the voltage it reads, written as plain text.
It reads 0.85 kV
